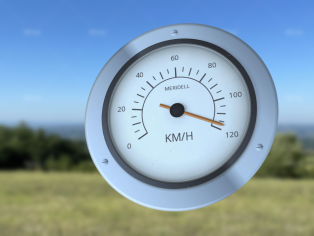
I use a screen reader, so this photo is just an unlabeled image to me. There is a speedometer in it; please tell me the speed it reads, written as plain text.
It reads 117.5 km/h
